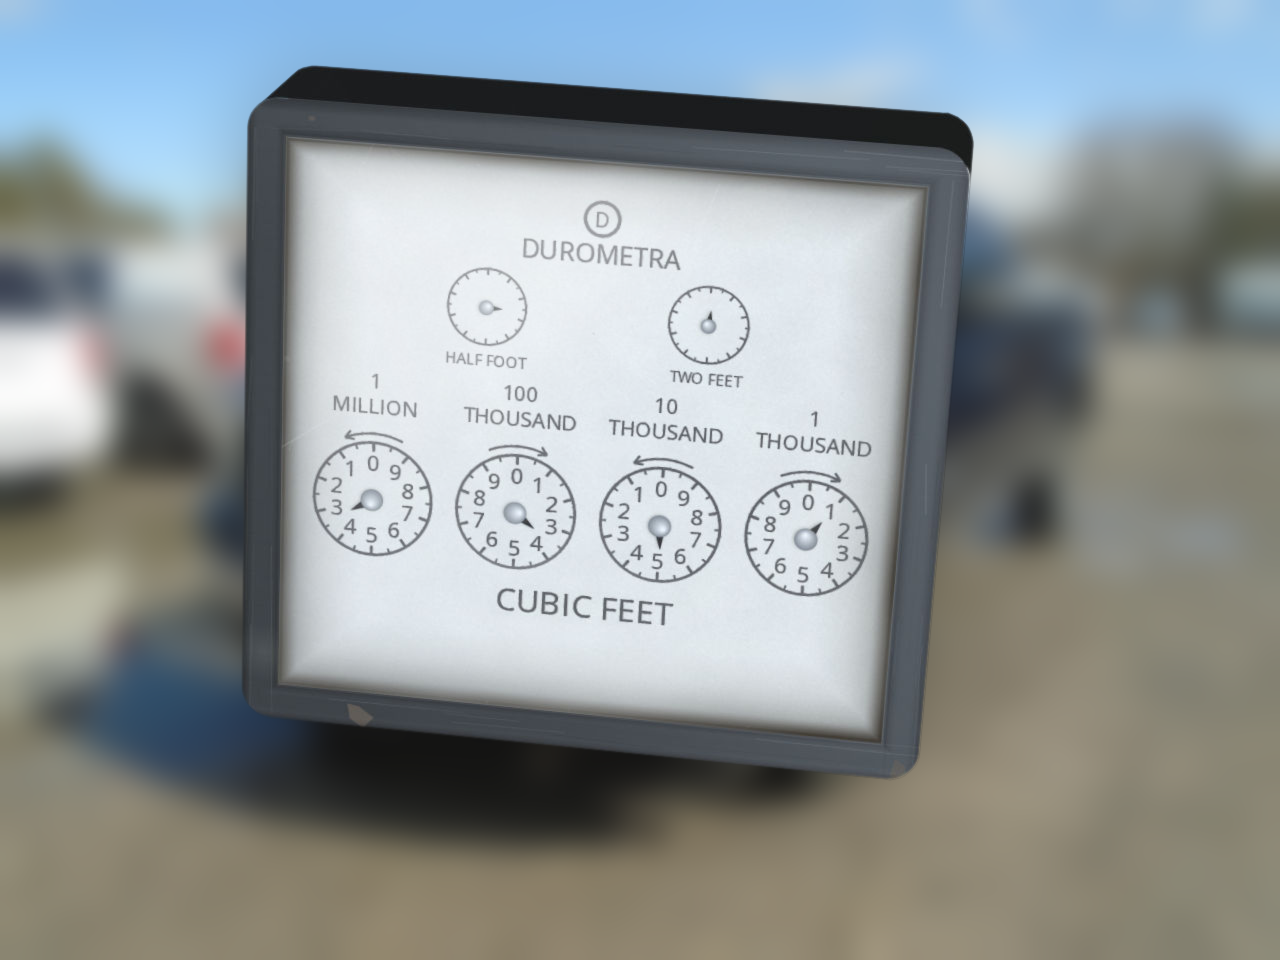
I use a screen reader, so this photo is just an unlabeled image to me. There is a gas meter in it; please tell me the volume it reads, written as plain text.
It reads 335100 ft³
